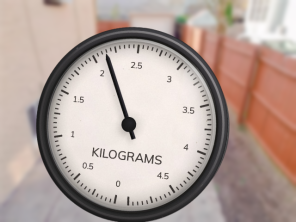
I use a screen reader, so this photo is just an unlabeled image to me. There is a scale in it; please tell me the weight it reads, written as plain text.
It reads 2.15 kg
